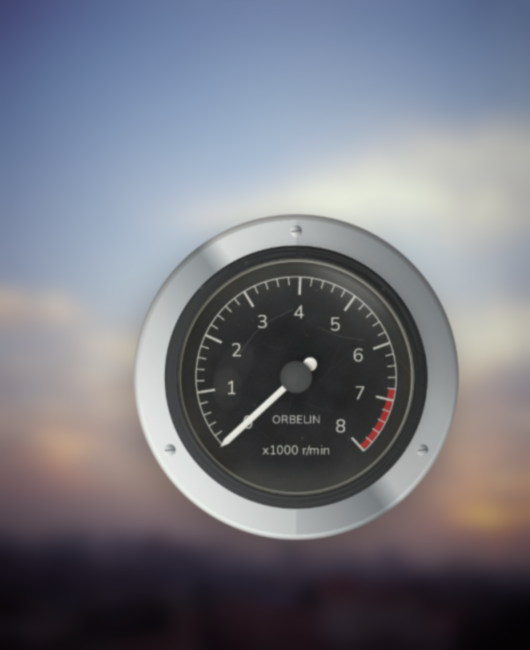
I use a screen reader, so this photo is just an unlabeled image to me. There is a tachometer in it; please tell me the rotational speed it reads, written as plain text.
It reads 0 rpm
